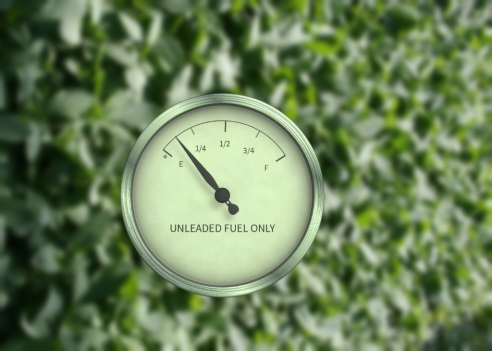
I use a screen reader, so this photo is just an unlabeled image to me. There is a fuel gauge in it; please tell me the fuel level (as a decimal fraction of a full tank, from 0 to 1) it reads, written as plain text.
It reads 0.125
